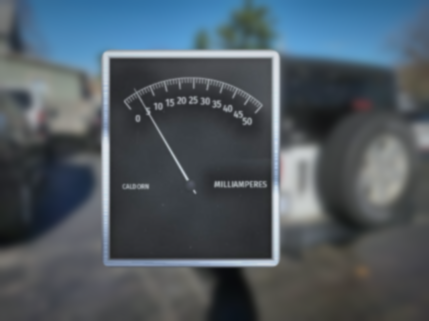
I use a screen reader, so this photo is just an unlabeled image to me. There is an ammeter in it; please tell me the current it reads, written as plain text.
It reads 5 mA
